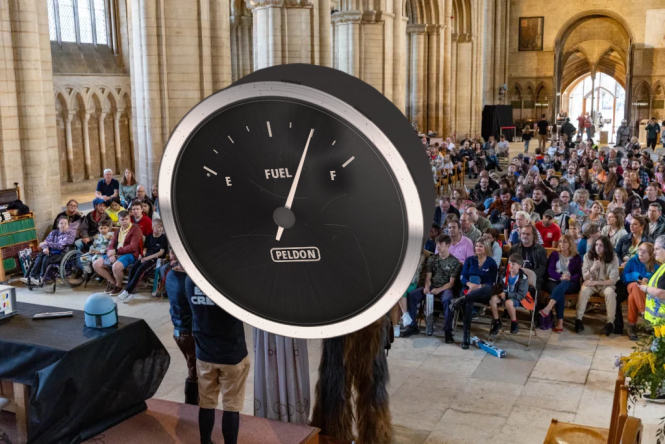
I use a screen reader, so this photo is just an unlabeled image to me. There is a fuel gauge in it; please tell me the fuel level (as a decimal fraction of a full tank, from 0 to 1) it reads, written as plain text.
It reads 0.75
